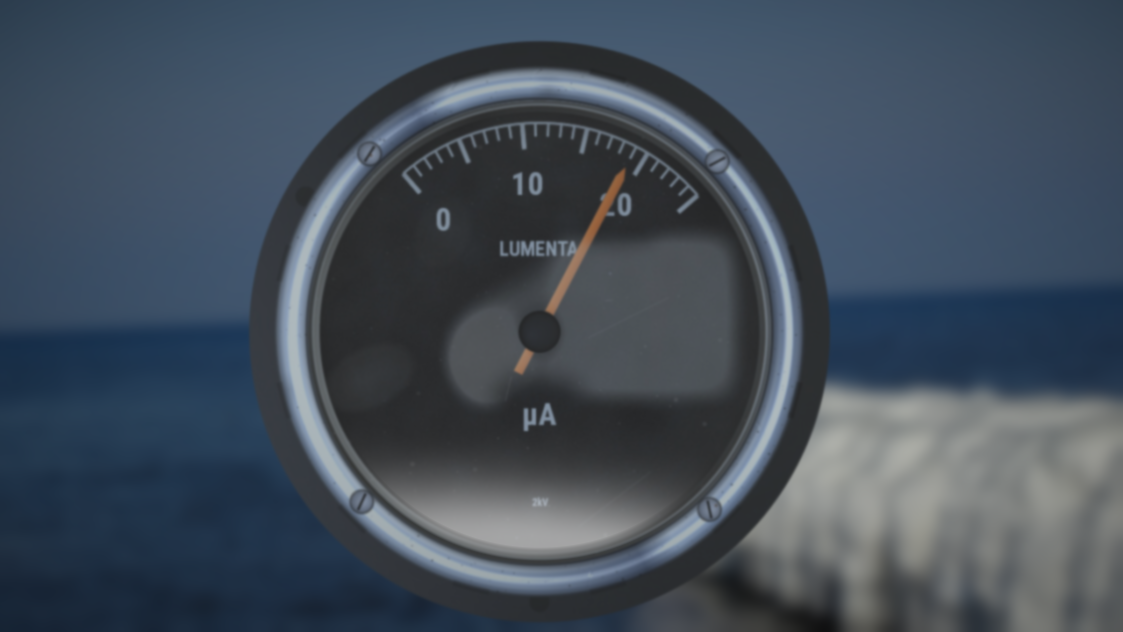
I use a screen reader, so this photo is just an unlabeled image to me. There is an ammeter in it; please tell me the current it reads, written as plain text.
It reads 19 µA
